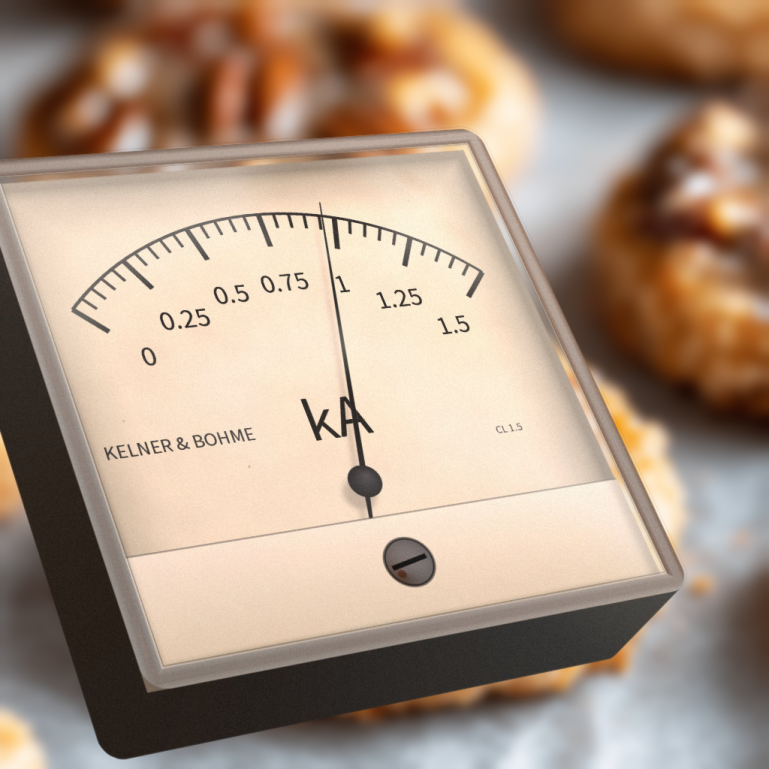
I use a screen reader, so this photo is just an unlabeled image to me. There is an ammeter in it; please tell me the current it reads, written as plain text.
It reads 0.95 kA
